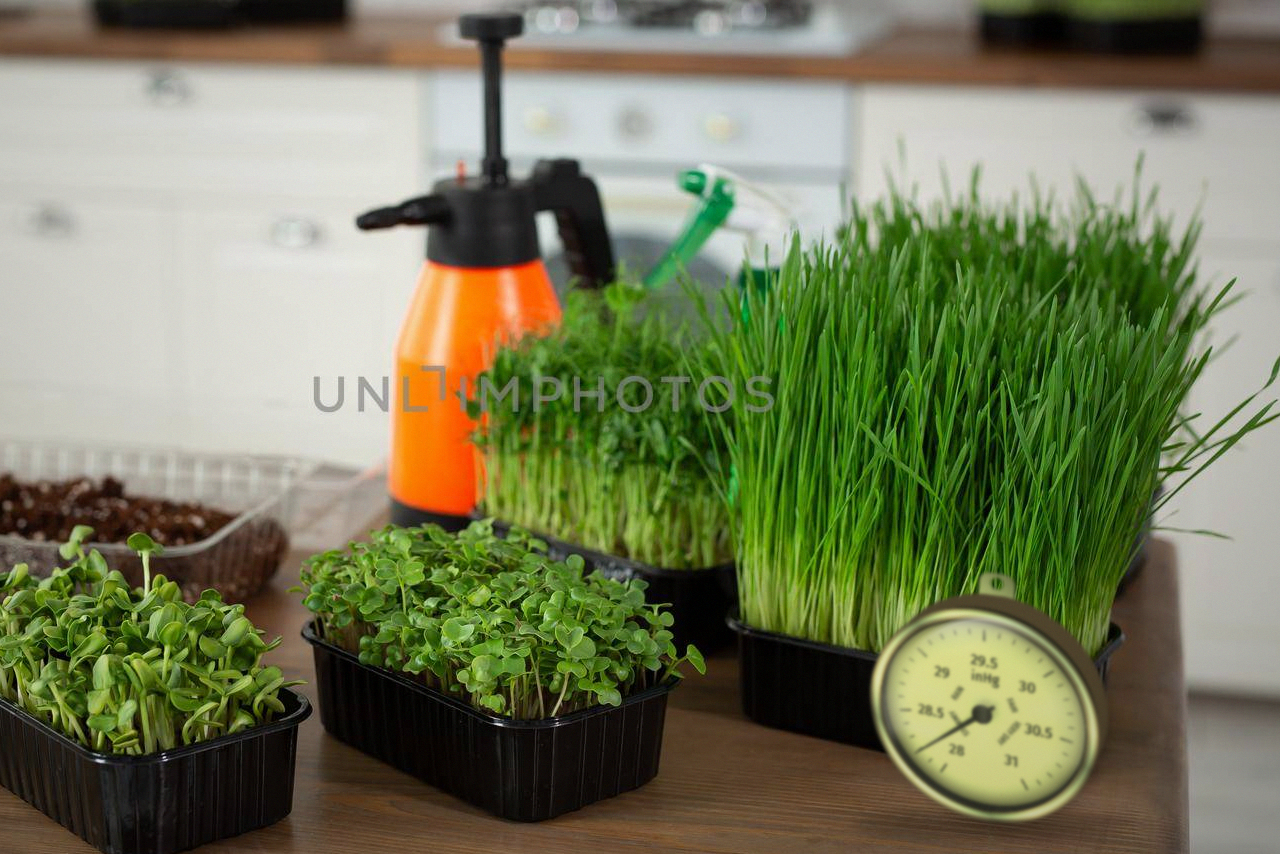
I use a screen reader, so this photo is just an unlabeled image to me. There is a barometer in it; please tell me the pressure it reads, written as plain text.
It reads 28.2 inHg
